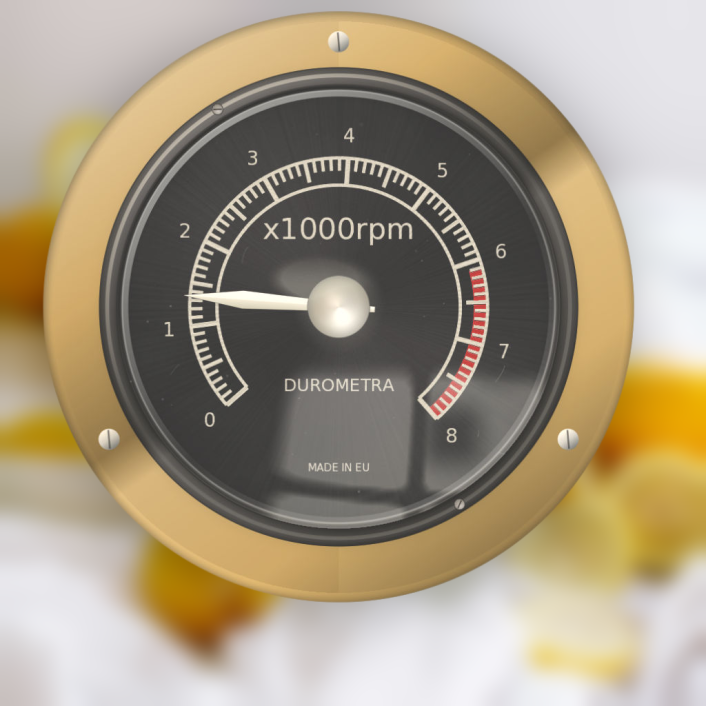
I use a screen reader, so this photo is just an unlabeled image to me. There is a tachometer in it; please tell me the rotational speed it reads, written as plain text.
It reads 1350 rpm
